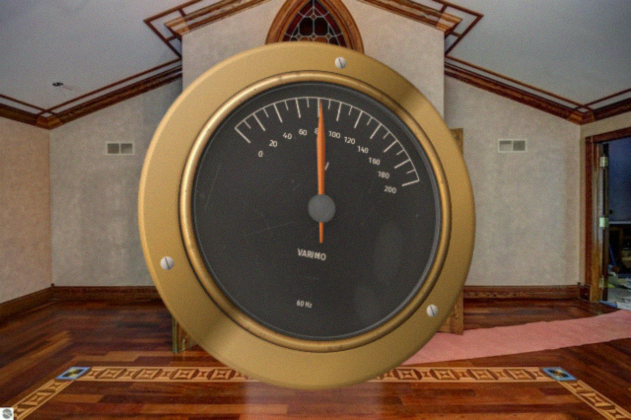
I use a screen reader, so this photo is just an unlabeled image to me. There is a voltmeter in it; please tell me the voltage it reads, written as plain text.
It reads 80 V
